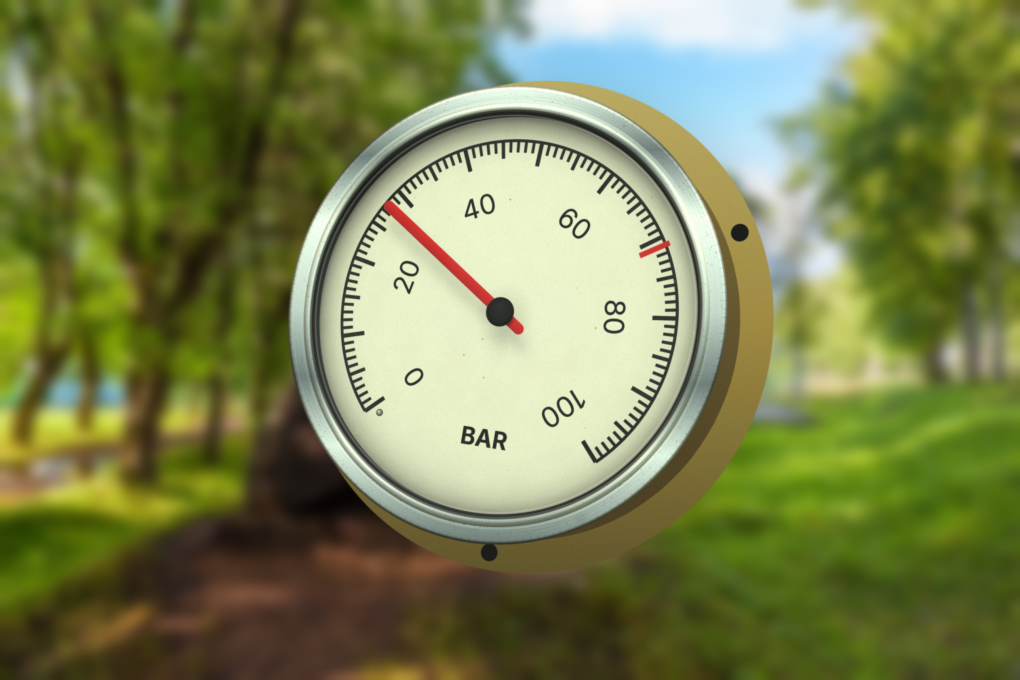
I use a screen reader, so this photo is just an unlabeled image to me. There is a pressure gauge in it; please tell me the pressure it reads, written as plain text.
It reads 28 bar
